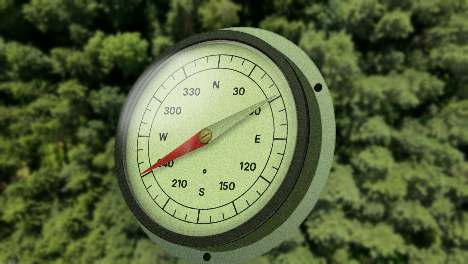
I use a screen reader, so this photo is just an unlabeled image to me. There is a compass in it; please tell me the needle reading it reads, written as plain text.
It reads 240 °
